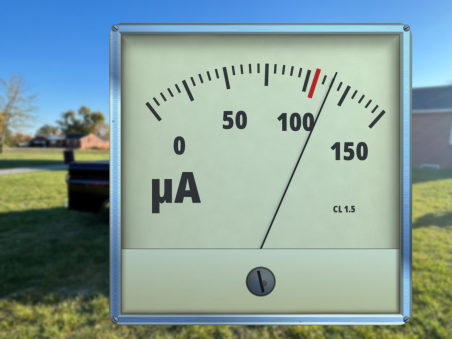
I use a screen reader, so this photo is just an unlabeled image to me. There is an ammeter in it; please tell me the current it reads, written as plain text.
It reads 115 µA
